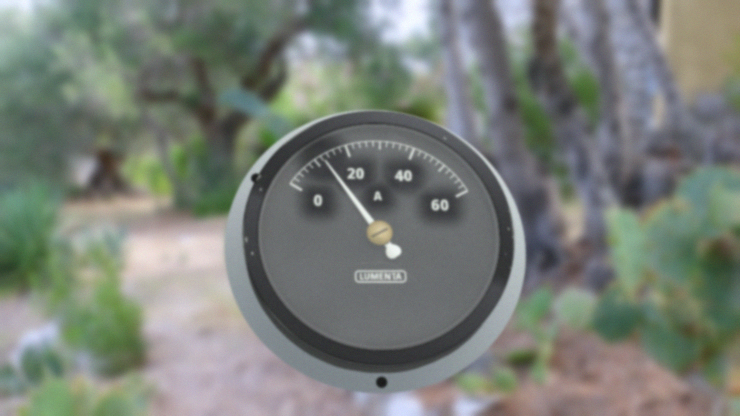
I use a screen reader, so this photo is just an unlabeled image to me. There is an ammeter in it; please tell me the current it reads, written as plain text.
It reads 12 A
